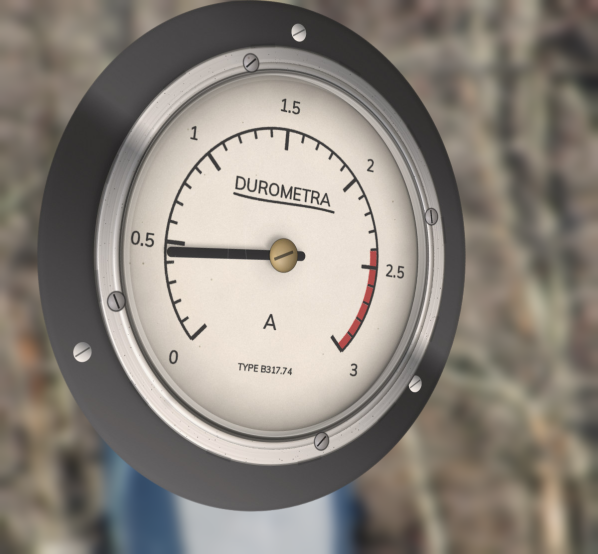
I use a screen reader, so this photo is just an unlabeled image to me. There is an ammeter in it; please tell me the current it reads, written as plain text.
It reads 0.45 A
